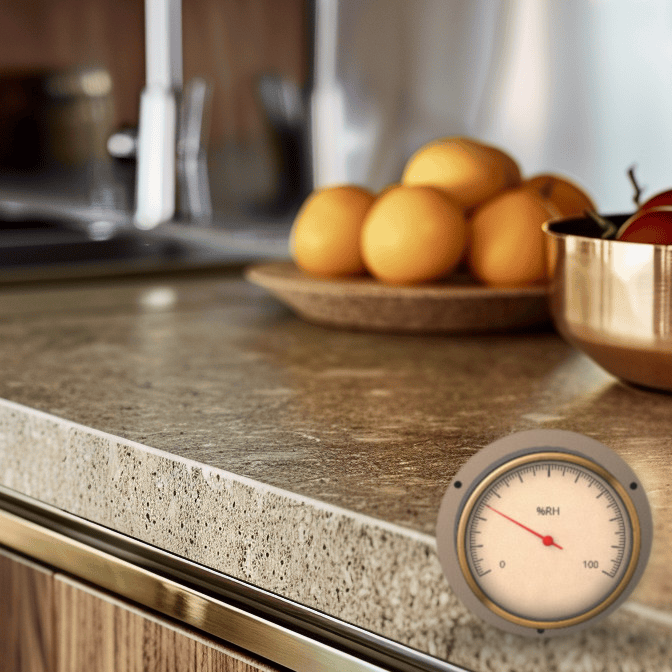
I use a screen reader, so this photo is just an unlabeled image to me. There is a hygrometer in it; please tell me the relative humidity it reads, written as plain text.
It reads 25 %
